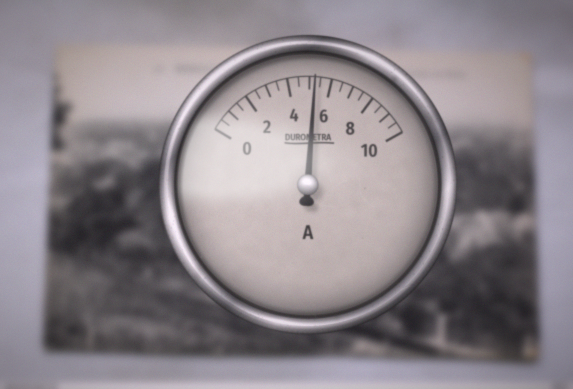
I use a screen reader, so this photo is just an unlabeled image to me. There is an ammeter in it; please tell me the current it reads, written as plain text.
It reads 5.25 A
